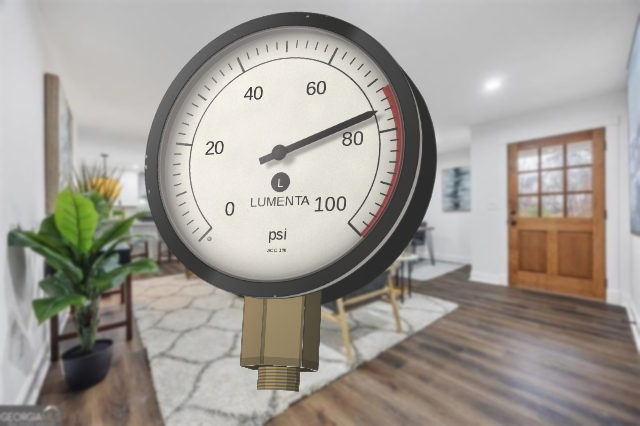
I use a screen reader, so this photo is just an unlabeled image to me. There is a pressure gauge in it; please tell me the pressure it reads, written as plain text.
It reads 76 psi
